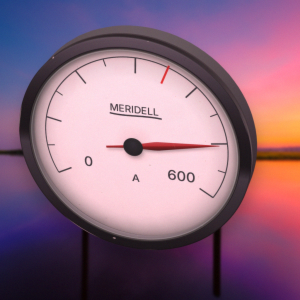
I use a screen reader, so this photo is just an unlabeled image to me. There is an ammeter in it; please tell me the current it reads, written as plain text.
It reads 500 A
